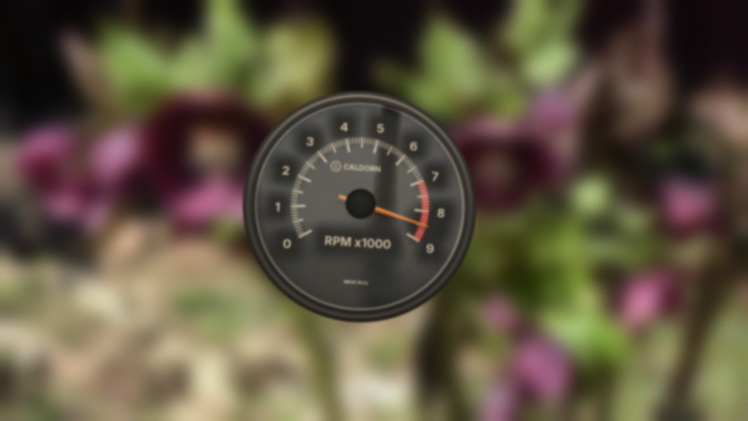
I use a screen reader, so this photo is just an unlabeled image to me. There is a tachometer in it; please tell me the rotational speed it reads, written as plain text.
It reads 8500 rpm
